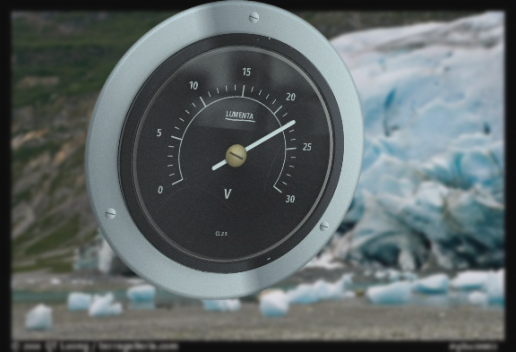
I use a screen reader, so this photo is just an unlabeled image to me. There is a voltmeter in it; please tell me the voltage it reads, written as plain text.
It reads 22 V
